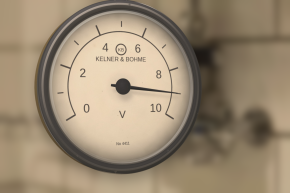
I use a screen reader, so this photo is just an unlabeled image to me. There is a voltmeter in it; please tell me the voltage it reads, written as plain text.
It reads 9 V
